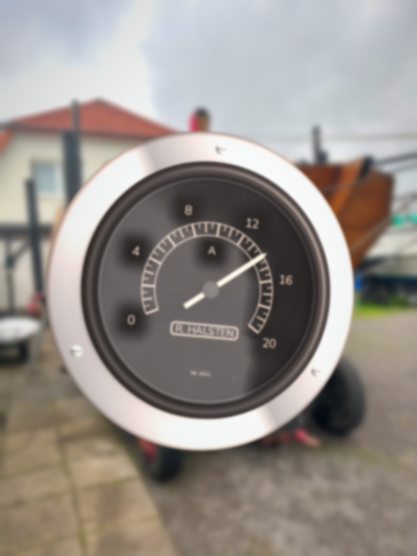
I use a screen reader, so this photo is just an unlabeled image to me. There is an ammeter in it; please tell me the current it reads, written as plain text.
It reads 14 A
